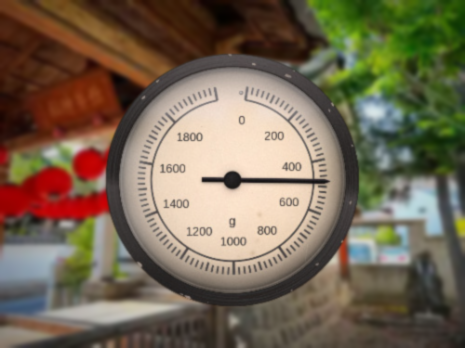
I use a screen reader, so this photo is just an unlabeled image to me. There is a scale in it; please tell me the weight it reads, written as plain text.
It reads 480 g
